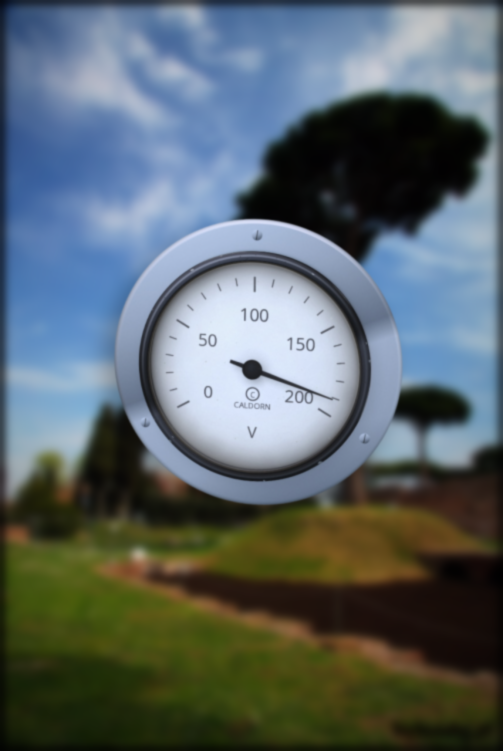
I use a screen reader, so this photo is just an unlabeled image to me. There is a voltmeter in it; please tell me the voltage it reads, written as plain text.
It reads 190 V
